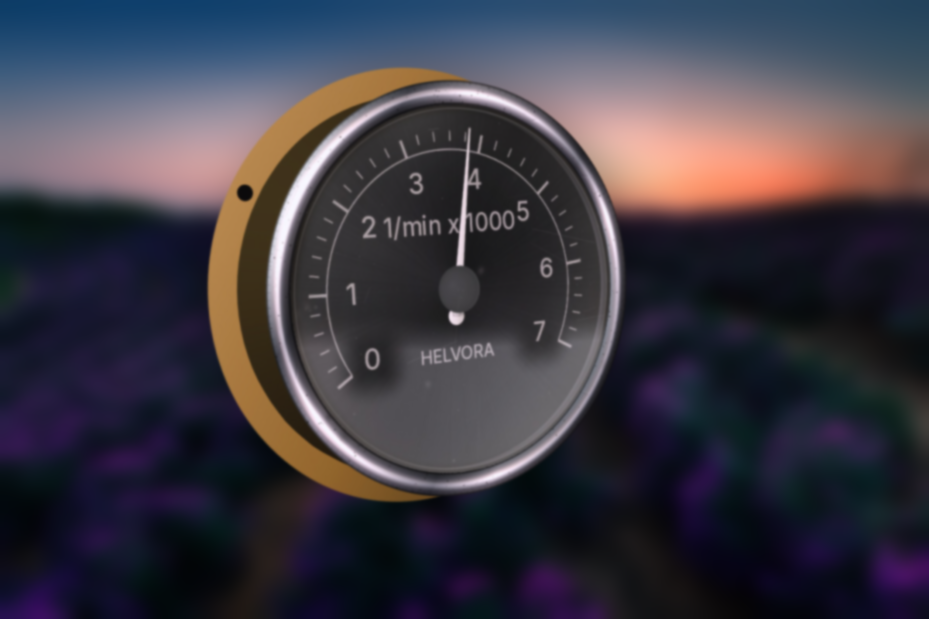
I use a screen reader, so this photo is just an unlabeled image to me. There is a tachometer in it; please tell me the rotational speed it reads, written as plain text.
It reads 3800 rpm
